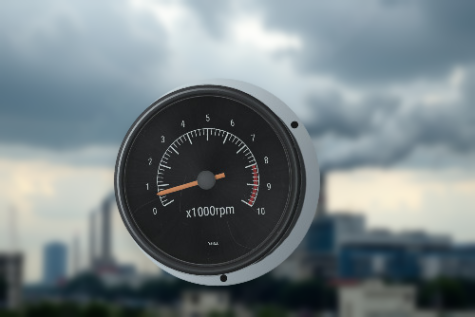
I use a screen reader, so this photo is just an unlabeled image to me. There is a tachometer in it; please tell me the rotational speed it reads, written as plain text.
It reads 600 rpm
